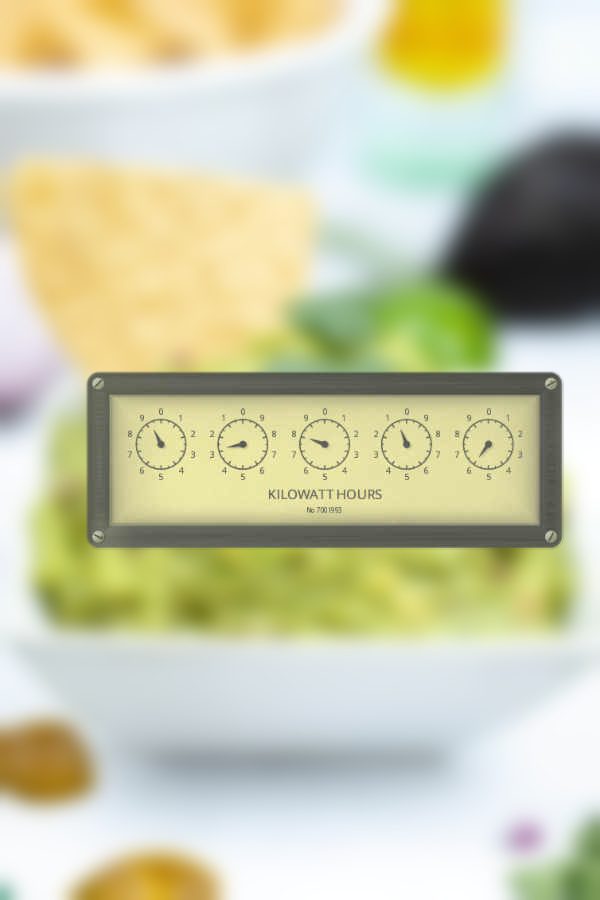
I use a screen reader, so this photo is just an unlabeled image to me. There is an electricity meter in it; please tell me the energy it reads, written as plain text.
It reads 92806 kWh
